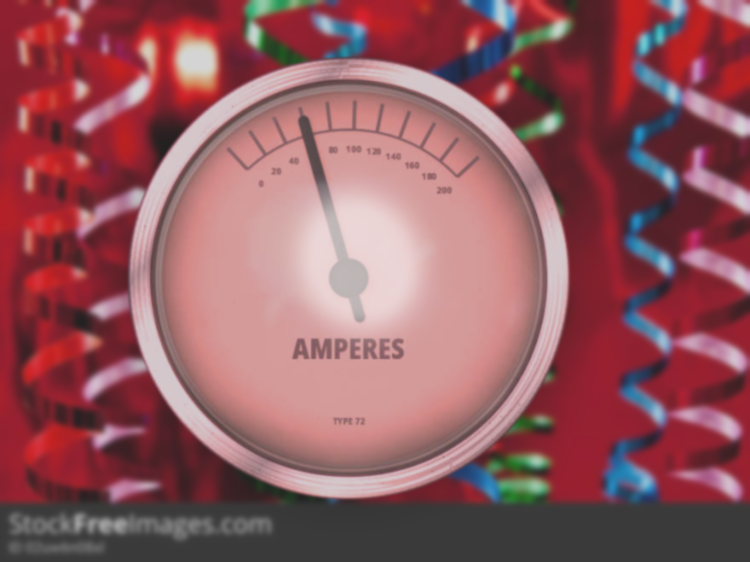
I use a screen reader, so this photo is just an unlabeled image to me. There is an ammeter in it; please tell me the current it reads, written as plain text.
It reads 60 A
